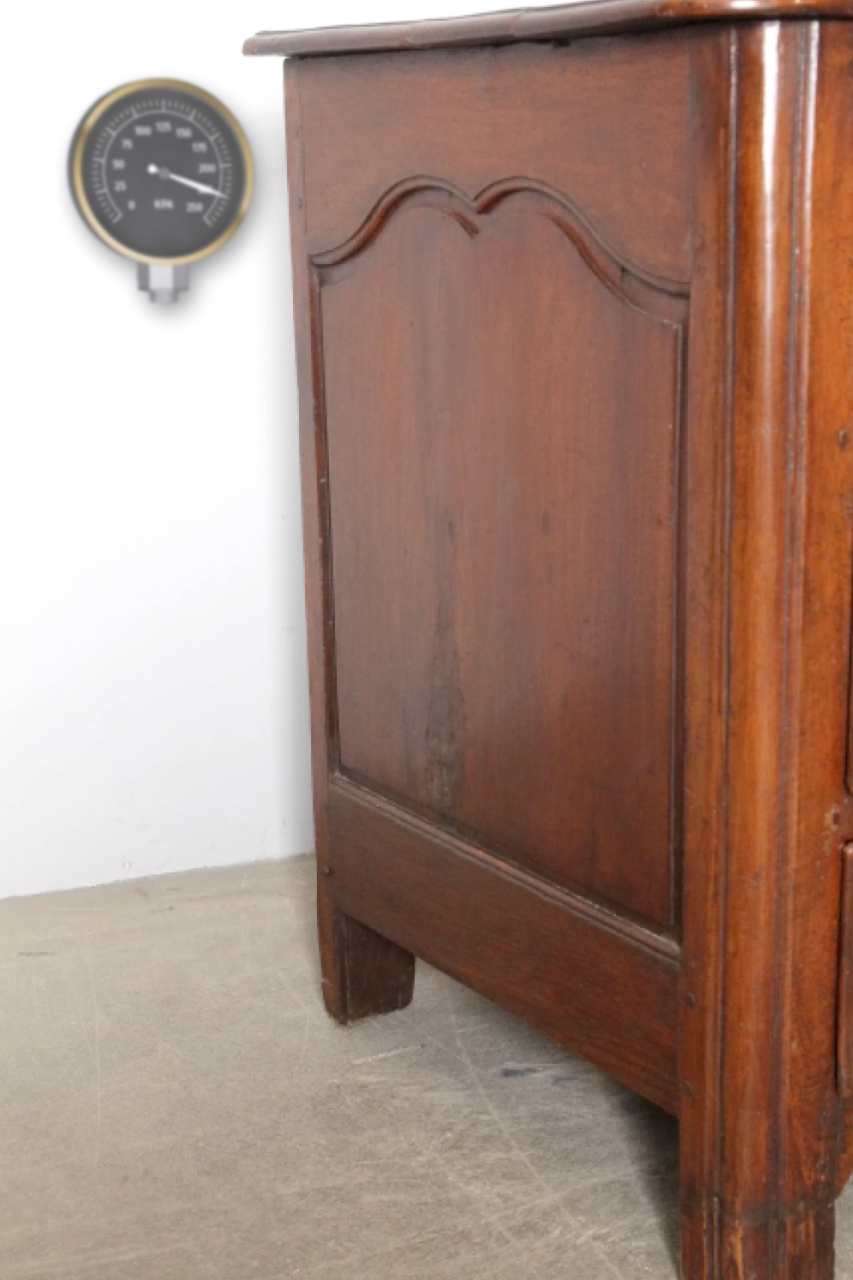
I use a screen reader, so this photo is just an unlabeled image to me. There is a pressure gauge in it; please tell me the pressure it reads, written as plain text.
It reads 225 kPa
